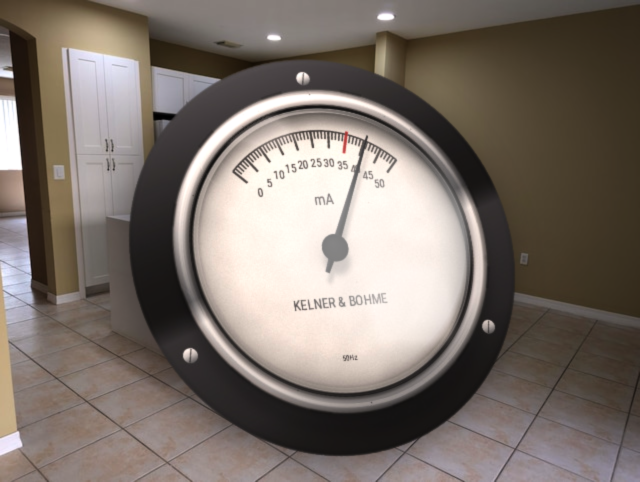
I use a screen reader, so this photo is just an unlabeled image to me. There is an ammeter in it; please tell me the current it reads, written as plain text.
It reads 40 mA
